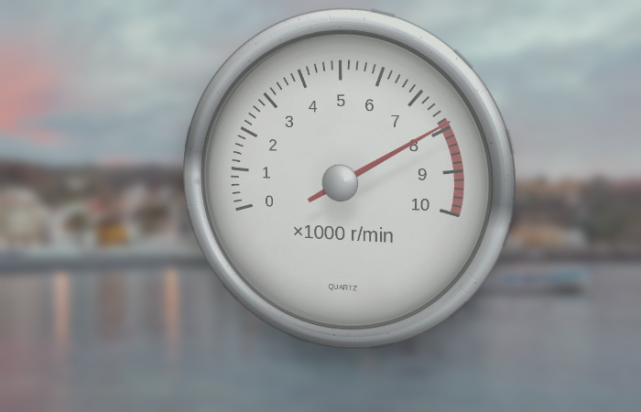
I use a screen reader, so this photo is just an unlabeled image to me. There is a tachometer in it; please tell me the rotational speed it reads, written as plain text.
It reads 7900 rpm
